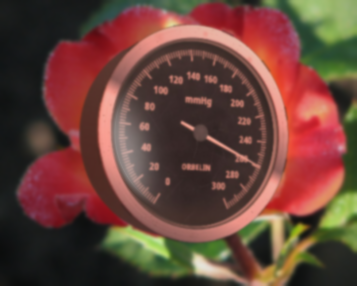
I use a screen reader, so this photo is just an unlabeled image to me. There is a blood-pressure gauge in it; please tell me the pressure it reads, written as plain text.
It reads 260 mmHg
